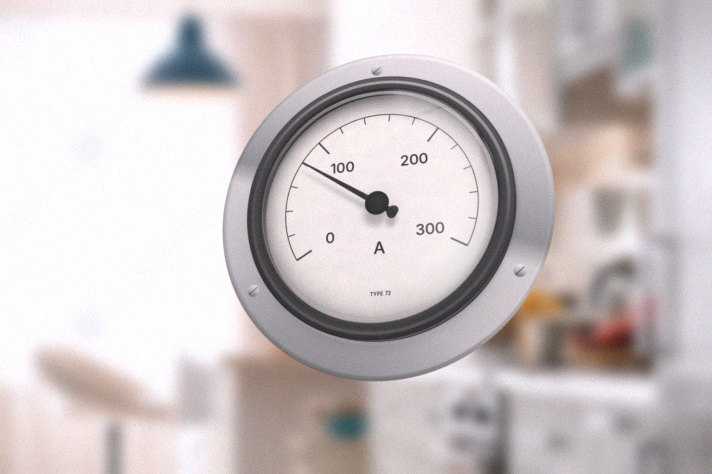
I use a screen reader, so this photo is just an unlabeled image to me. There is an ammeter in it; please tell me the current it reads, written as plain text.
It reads 80 A
